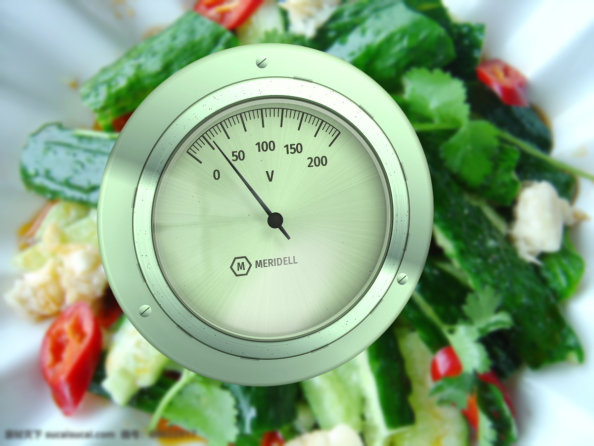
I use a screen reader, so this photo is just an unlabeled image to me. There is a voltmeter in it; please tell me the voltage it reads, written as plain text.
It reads 30 V
